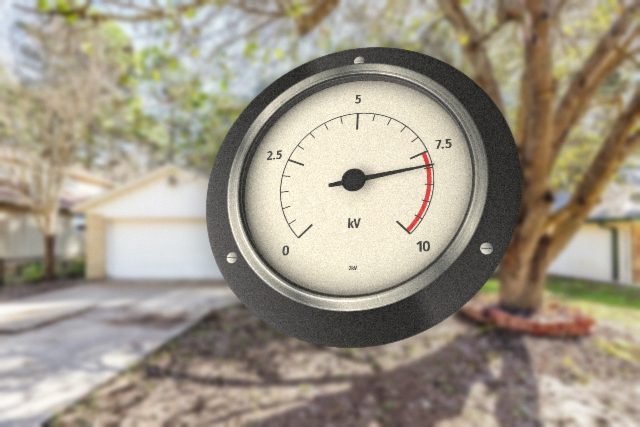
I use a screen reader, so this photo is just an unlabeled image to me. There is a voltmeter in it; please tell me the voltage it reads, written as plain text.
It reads 8 kV
